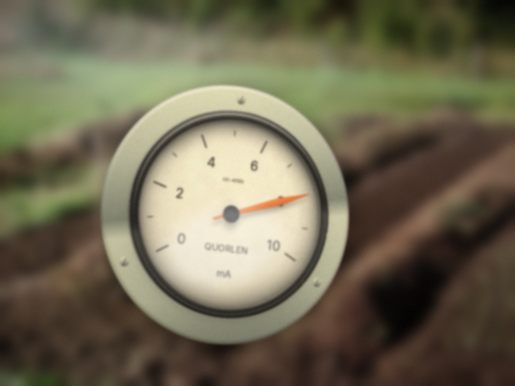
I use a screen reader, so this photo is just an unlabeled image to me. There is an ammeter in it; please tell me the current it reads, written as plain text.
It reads 8 mA
